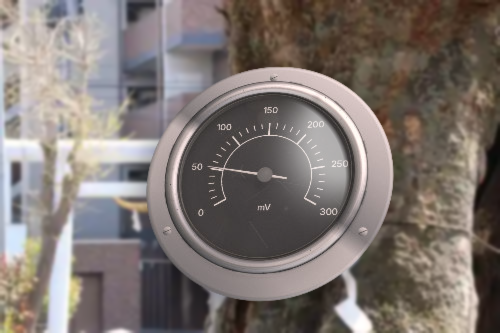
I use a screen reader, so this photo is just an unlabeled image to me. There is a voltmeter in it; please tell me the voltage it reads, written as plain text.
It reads 50 mV
